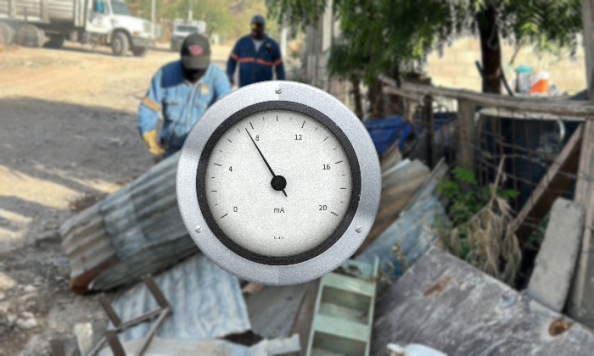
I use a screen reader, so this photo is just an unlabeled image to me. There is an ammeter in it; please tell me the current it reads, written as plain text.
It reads 7.5 mA
